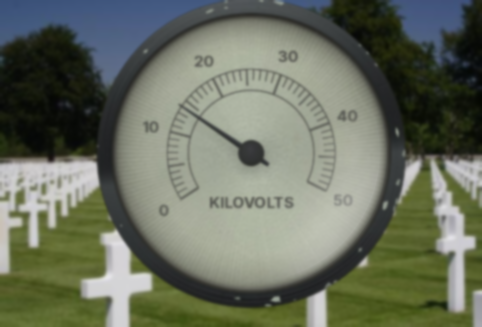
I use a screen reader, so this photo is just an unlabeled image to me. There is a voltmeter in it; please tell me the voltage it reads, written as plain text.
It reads 14 kV
